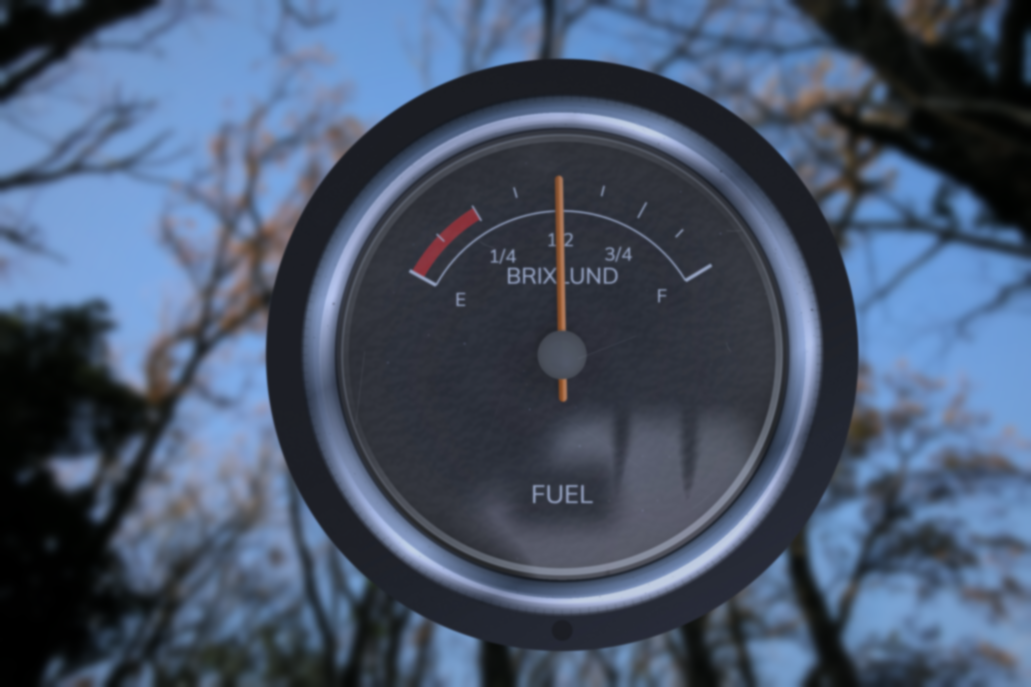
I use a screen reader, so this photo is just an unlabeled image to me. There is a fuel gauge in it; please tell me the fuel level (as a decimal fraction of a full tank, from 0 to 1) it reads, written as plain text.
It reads 0.5
